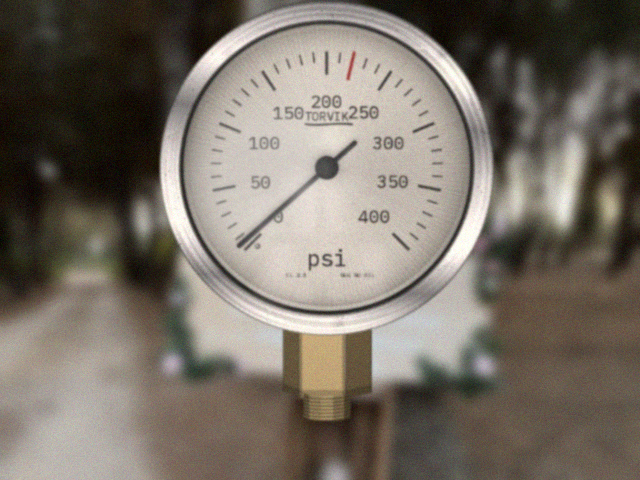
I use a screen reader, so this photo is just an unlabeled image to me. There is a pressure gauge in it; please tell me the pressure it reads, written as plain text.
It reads 5 psi
